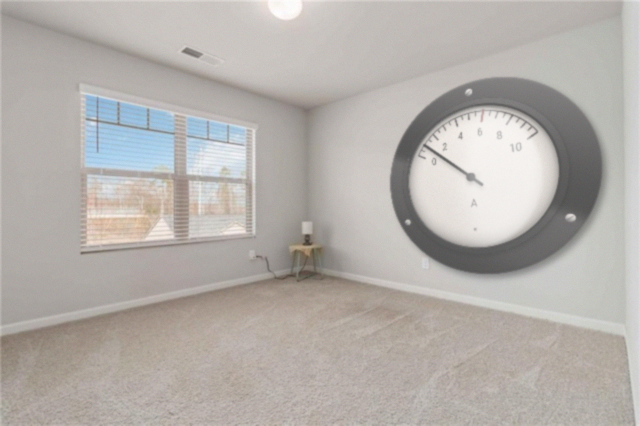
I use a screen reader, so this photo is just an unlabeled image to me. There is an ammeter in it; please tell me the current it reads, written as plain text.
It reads 1 A
